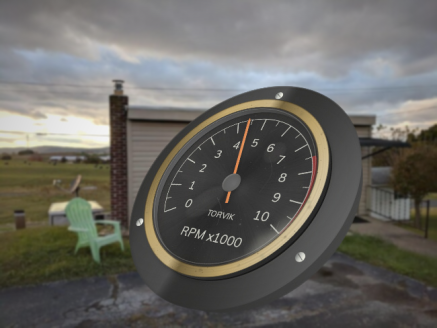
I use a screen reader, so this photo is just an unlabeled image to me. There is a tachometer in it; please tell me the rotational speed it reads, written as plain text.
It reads 4500 rpm
